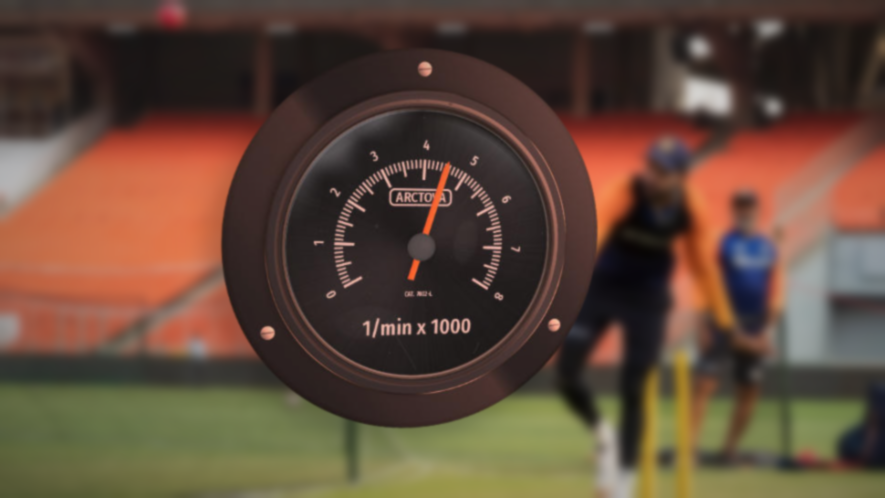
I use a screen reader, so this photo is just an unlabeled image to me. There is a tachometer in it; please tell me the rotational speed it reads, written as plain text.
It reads 4500 rpm
